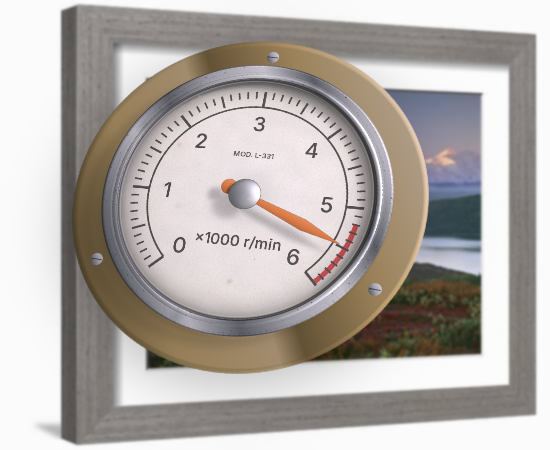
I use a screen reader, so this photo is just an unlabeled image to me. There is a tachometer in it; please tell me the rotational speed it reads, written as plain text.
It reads 5500 rpm
